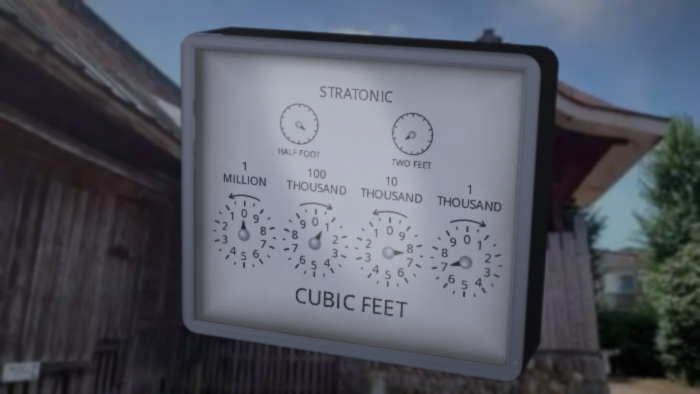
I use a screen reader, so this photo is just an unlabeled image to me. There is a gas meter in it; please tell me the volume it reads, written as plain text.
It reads 7700 ft³
